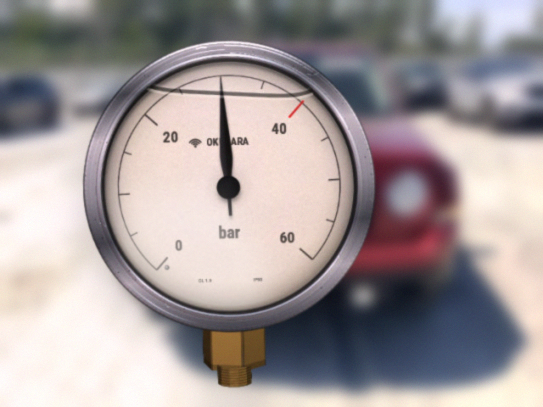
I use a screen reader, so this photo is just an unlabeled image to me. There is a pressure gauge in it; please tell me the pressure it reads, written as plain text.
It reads 30 bar
